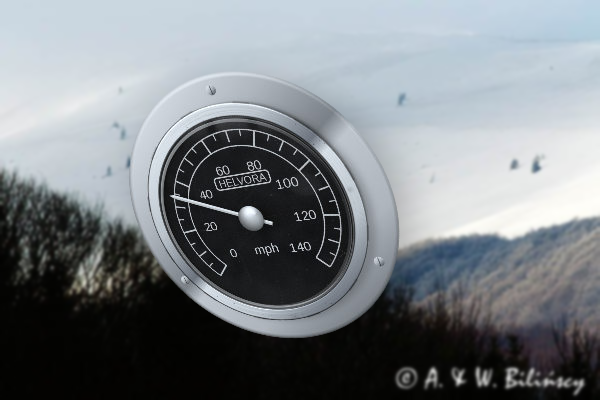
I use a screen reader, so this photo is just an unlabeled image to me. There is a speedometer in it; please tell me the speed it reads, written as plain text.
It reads 35 mph
